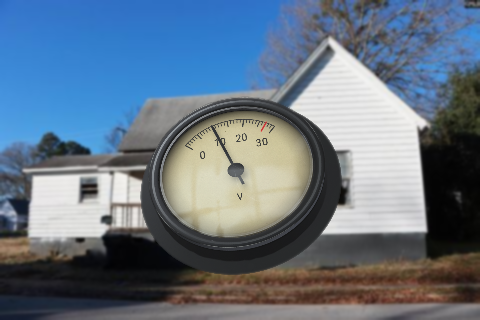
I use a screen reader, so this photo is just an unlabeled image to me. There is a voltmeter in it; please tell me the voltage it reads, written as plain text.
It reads 10 V
